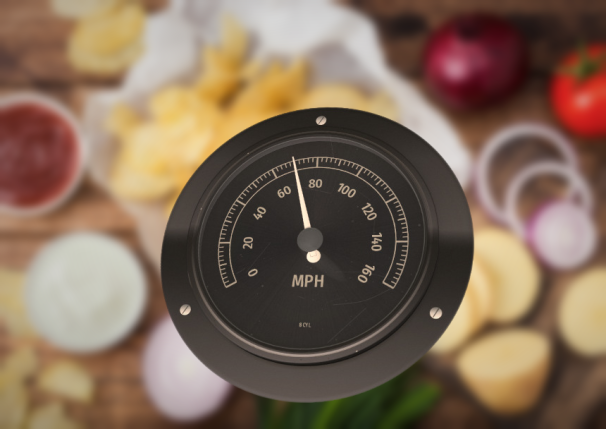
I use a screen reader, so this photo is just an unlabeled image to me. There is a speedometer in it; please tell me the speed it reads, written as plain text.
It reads 70 mph
